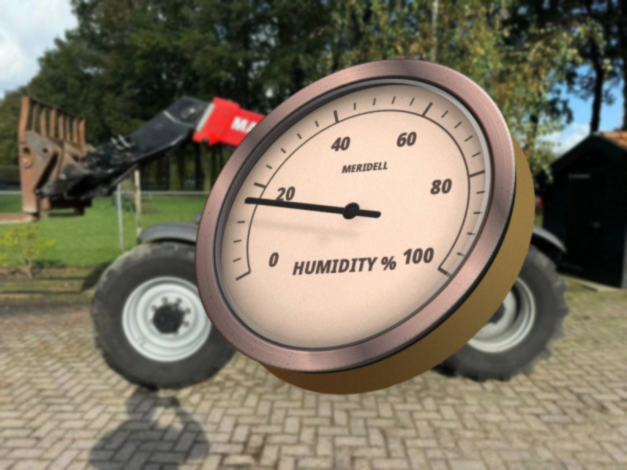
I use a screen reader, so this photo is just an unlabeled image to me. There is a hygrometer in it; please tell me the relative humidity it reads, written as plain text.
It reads 16 %
